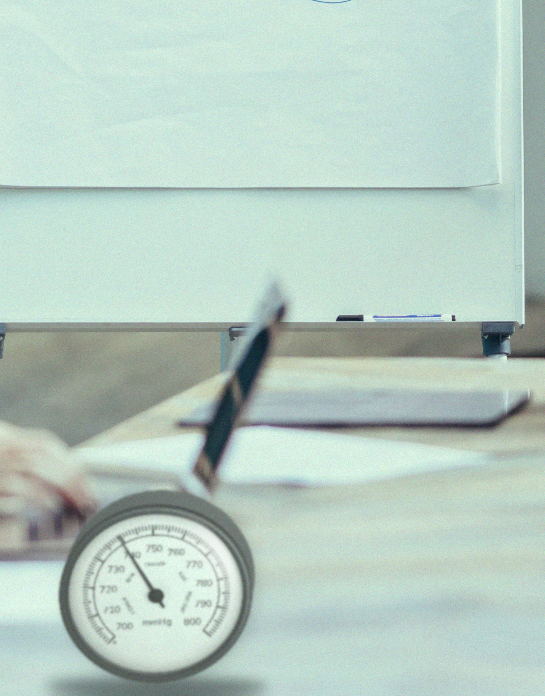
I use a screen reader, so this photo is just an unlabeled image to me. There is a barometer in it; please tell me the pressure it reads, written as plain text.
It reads 740 mmHg
